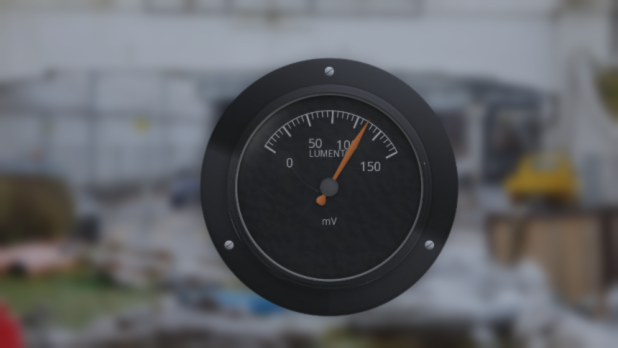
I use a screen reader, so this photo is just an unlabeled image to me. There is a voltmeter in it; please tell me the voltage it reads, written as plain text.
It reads 110 mV
